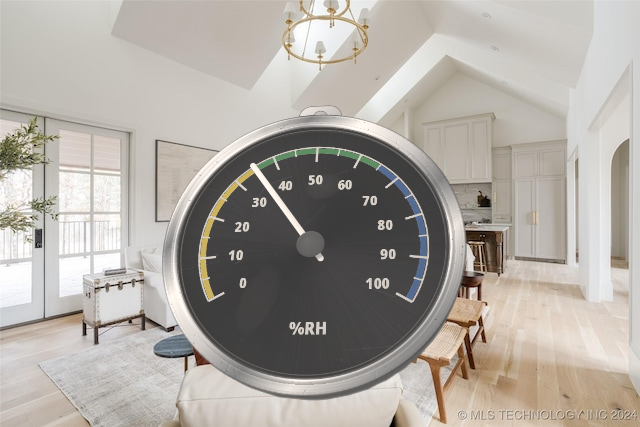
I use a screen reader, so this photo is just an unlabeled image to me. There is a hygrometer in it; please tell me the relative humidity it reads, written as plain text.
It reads 35 %
